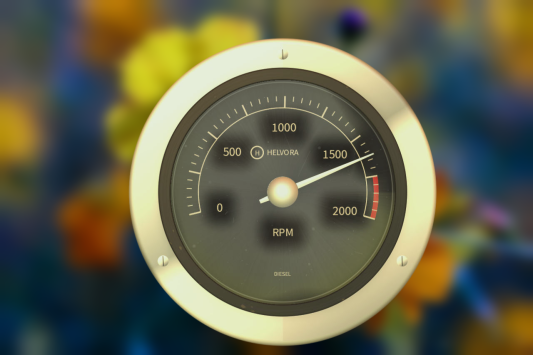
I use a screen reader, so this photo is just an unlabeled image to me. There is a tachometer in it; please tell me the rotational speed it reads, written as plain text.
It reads 1625 rpm
